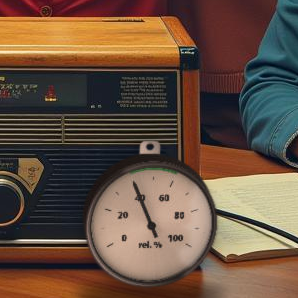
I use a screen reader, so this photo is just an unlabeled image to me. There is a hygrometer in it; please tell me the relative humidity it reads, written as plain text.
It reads 40 %
